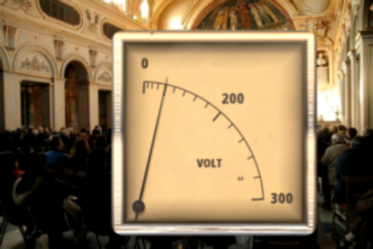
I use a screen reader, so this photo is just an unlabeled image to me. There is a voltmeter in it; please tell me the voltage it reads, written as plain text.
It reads 100 V
